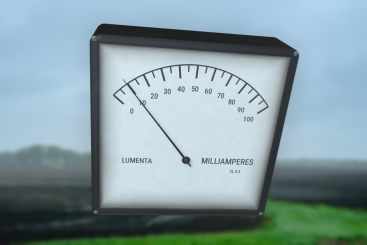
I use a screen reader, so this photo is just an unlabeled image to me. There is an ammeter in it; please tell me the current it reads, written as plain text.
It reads 10 mA
